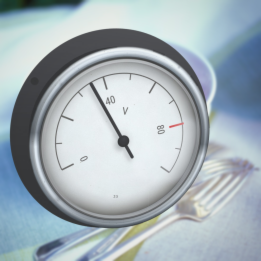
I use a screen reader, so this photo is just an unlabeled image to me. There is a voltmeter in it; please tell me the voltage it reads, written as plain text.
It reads 35 V
